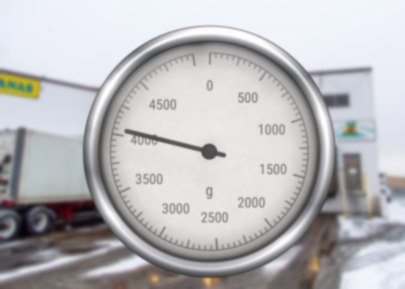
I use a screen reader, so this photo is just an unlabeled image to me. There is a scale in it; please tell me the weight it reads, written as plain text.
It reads 4050 g
